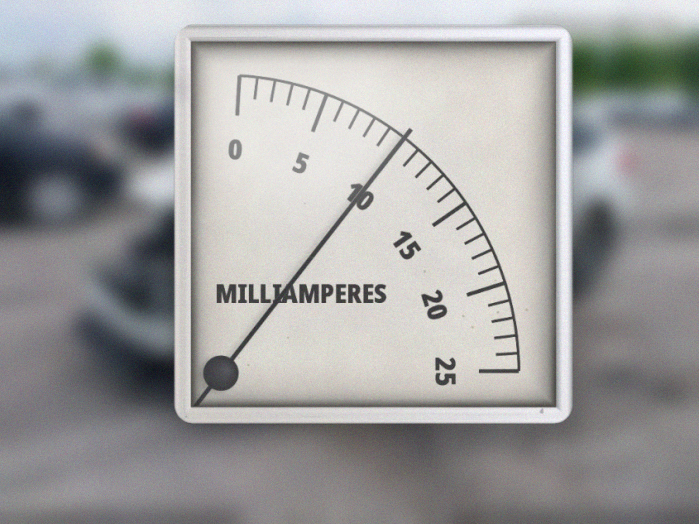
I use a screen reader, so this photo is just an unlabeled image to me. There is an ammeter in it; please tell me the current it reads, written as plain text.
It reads 10 mA
